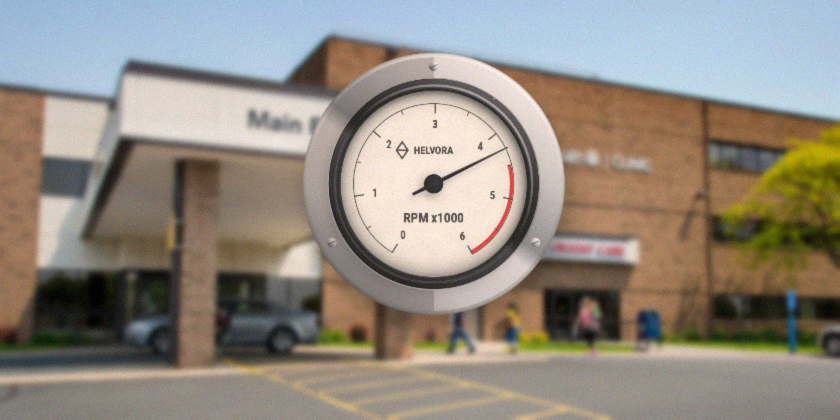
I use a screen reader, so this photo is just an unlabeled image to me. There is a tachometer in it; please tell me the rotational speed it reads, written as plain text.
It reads 4250 rpm
